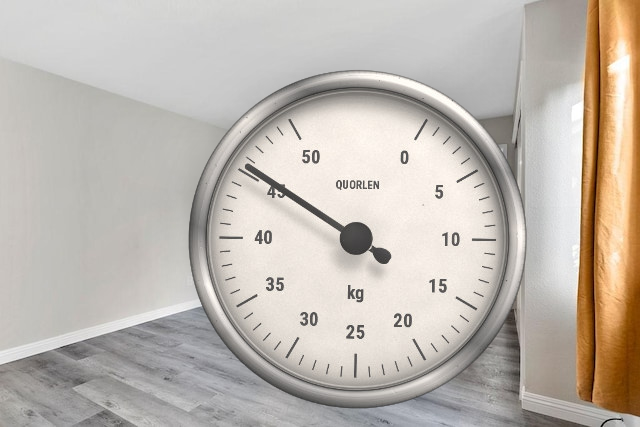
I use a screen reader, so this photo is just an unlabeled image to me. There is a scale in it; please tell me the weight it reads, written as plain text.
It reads 45.5 kg
